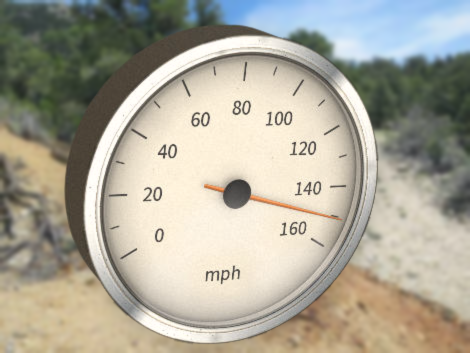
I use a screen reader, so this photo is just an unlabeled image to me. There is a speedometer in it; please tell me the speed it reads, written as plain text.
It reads 150 mph
